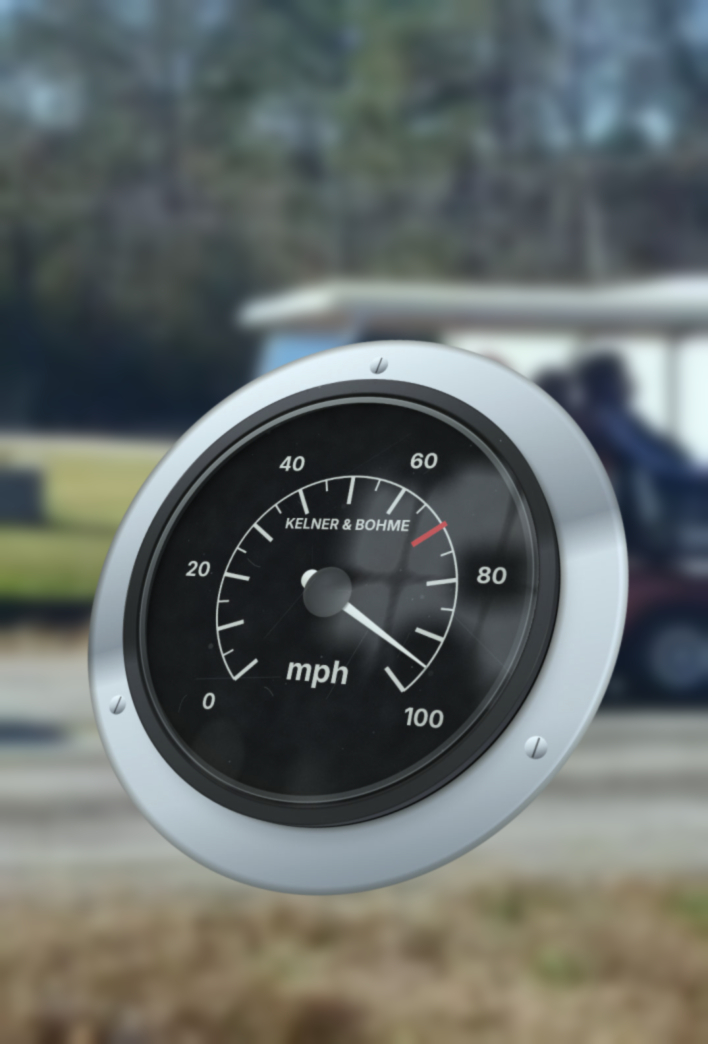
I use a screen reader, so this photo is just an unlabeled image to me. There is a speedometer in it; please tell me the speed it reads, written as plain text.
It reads 95 mph
